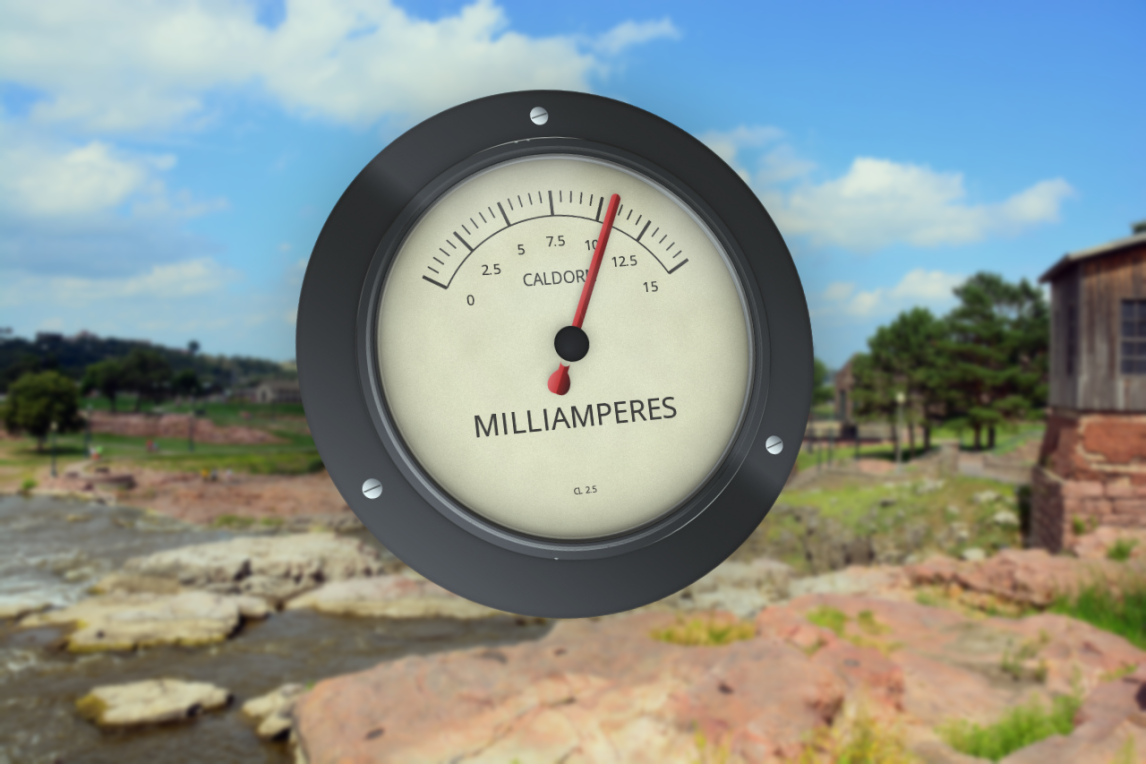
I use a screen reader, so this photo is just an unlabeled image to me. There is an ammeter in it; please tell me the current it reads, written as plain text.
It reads 10.5 mA
